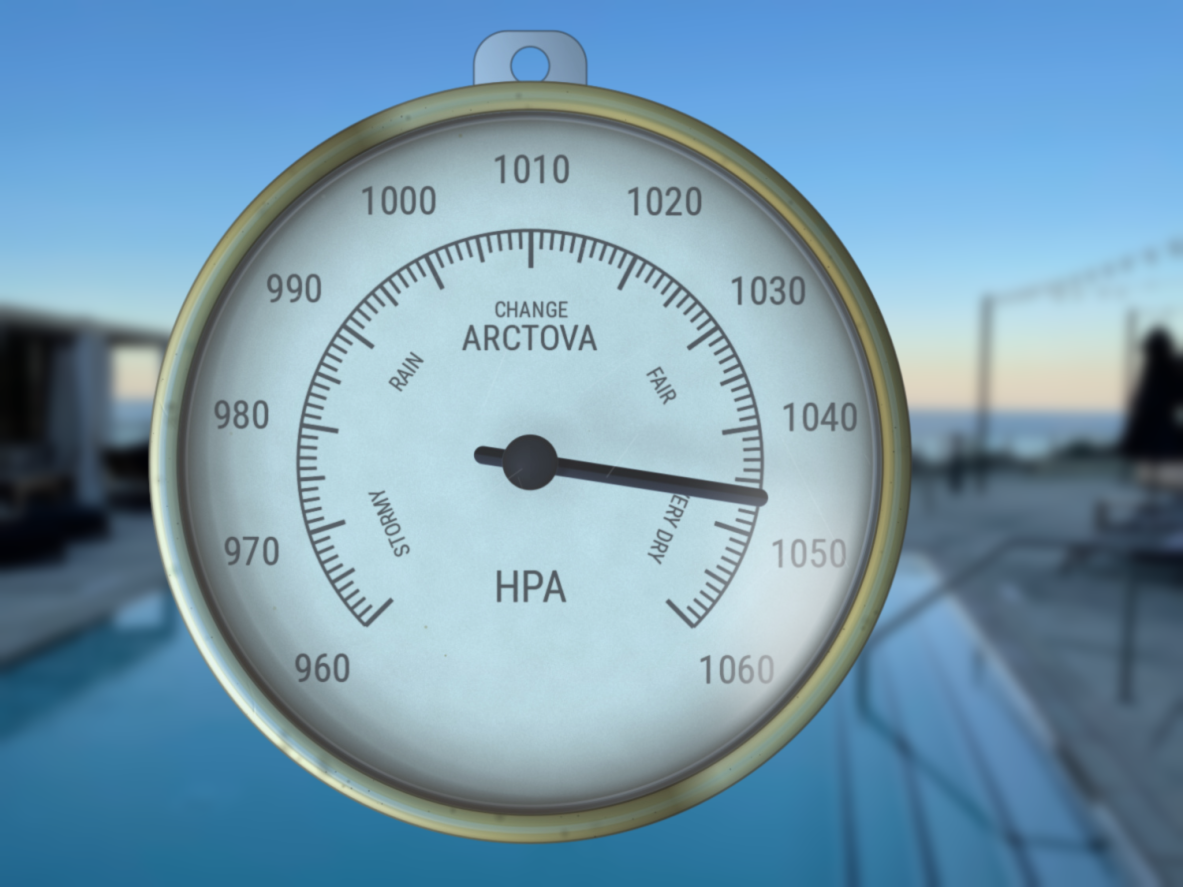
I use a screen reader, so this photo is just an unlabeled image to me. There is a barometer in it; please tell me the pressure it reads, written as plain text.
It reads 1046.5 hPa
